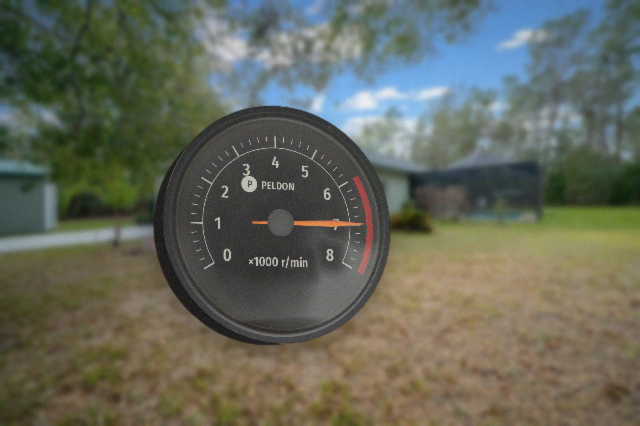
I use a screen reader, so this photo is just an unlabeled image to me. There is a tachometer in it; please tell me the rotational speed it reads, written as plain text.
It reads 7000 rpm
